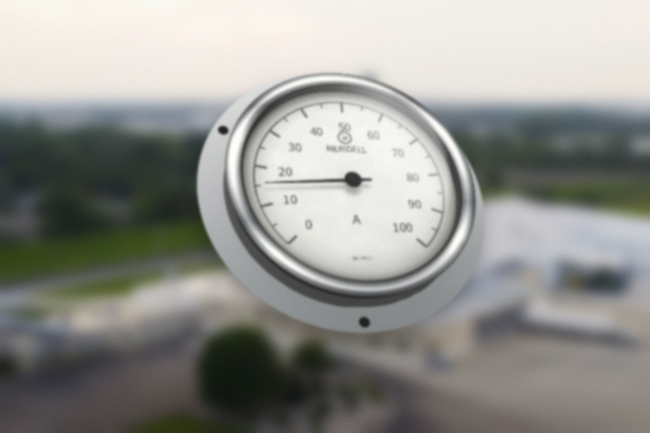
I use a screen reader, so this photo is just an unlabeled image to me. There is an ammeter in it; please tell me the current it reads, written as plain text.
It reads 15 A
